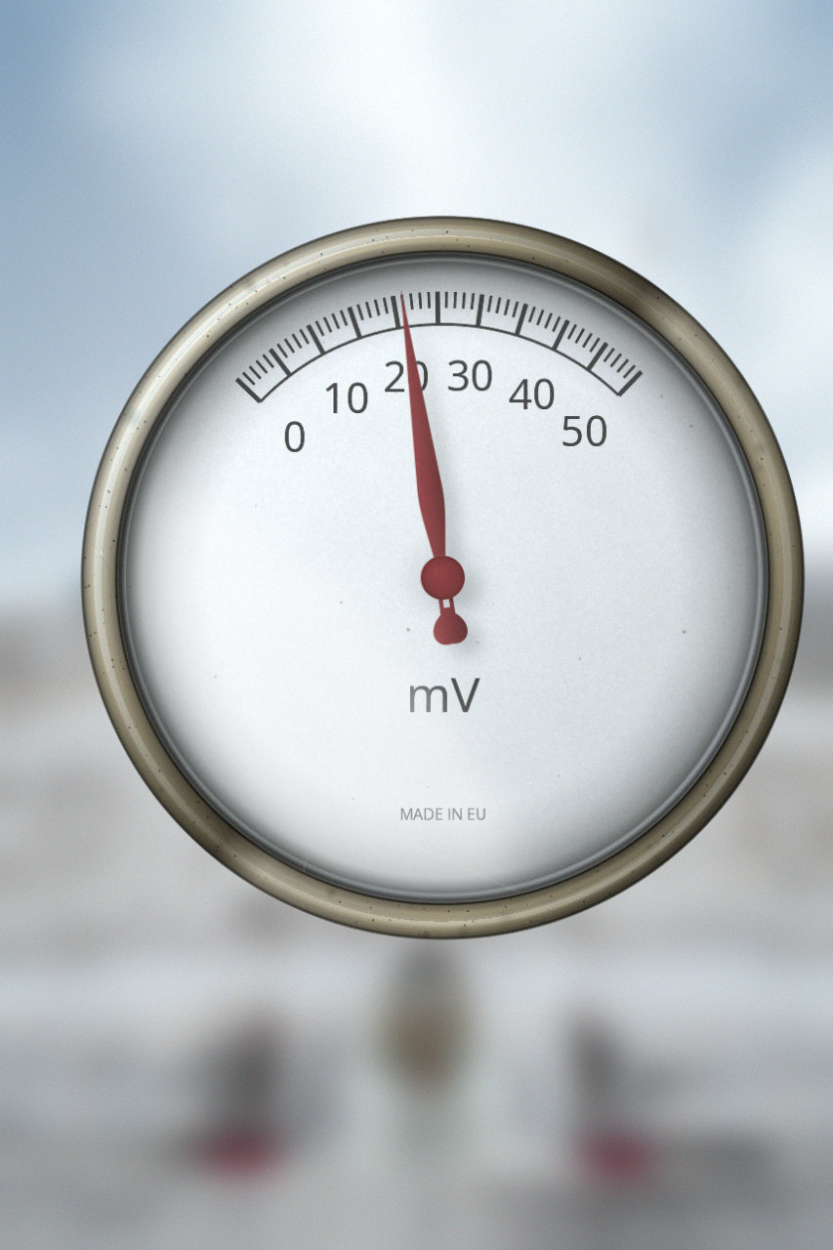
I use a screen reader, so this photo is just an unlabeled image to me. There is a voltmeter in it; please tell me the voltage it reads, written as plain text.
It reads 21 mV
